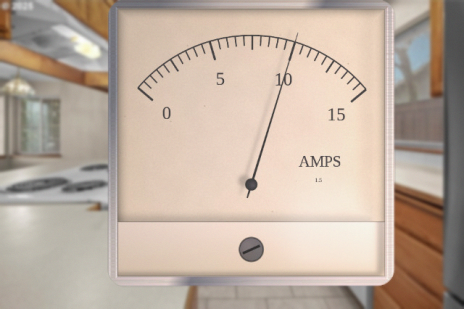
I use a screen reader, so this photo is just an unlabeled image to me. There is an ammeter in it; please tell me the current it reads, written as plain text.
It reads 10 A
